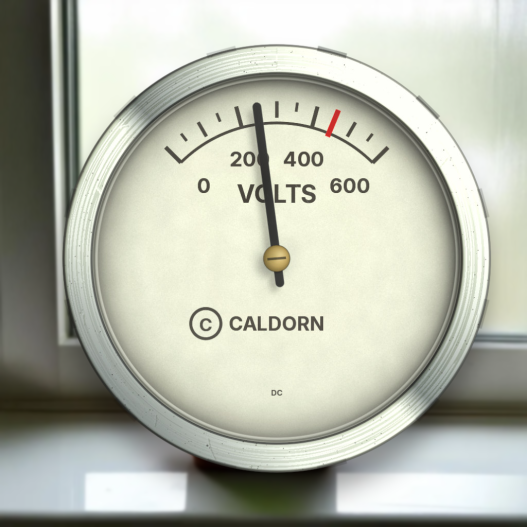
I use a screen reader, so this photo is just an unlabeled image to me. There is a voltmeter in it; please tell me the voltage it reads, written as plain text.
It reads 250 V
